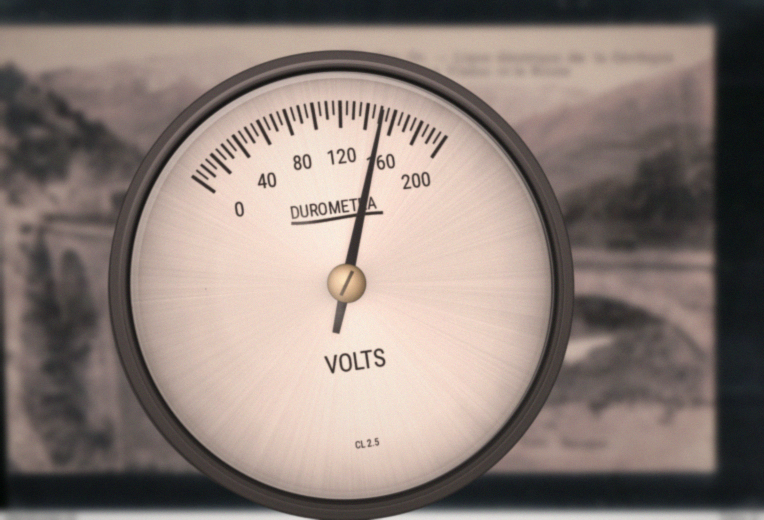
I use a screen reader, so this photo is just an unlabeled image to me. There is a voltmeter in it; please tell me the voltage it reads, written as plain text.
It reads 150 V
